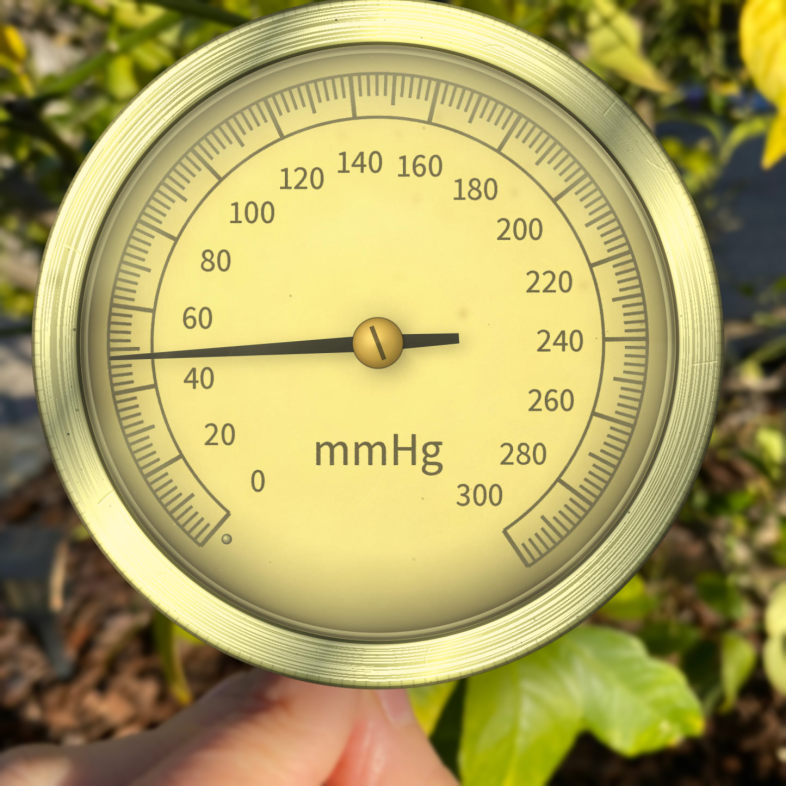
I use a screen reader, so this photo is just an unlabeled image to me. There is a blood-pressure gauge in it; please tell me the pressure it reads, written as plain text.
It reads 48 mmHg
